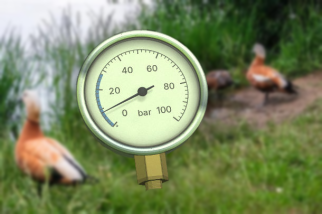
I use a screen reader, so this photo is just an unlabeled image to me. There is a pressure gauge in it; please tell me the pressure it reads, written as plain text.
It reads 8 bar
